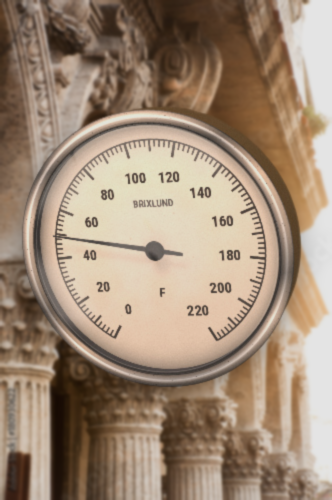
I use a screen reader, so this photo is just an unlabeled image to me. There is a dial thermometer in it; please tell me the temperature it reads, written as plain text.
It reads 50 °F
